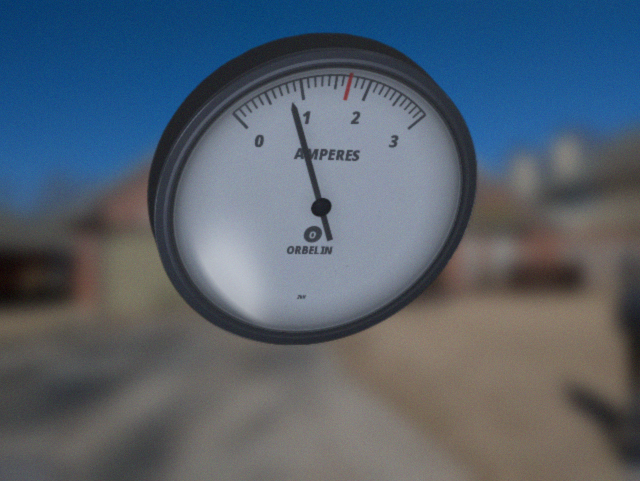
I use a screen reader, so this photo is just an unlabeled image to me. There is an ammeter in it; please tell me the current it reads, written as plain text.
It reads 0.8 A
